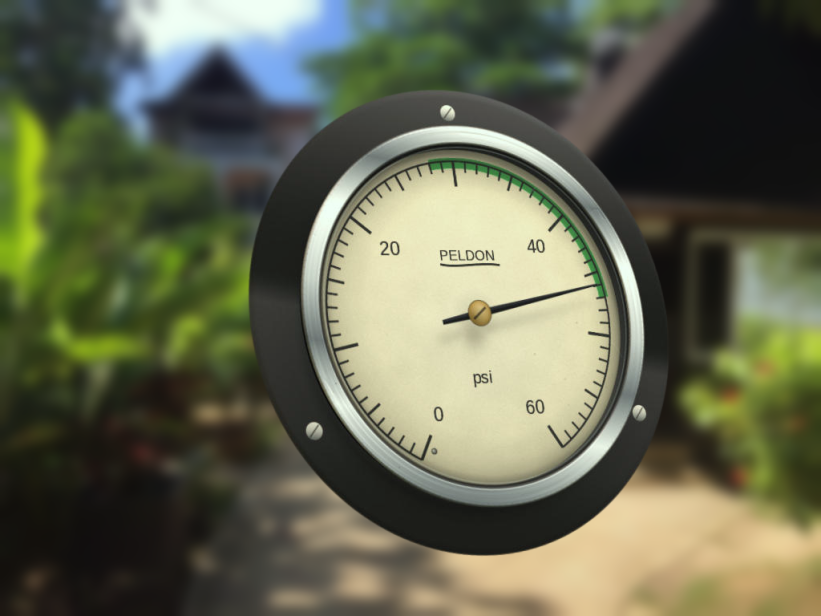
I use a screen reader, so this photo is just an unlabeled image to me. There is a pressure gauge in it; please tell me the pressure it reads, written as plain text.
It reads 46 psi
